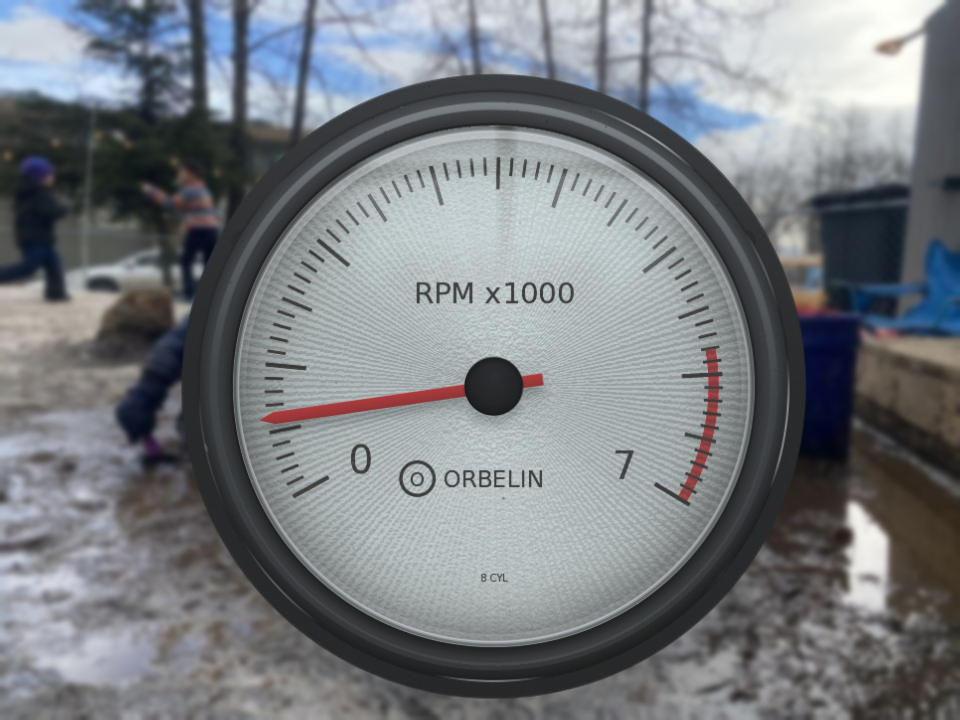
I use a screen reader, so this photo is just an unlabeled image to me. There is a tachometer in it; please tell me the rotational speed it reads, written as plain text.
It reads 600 rpm
